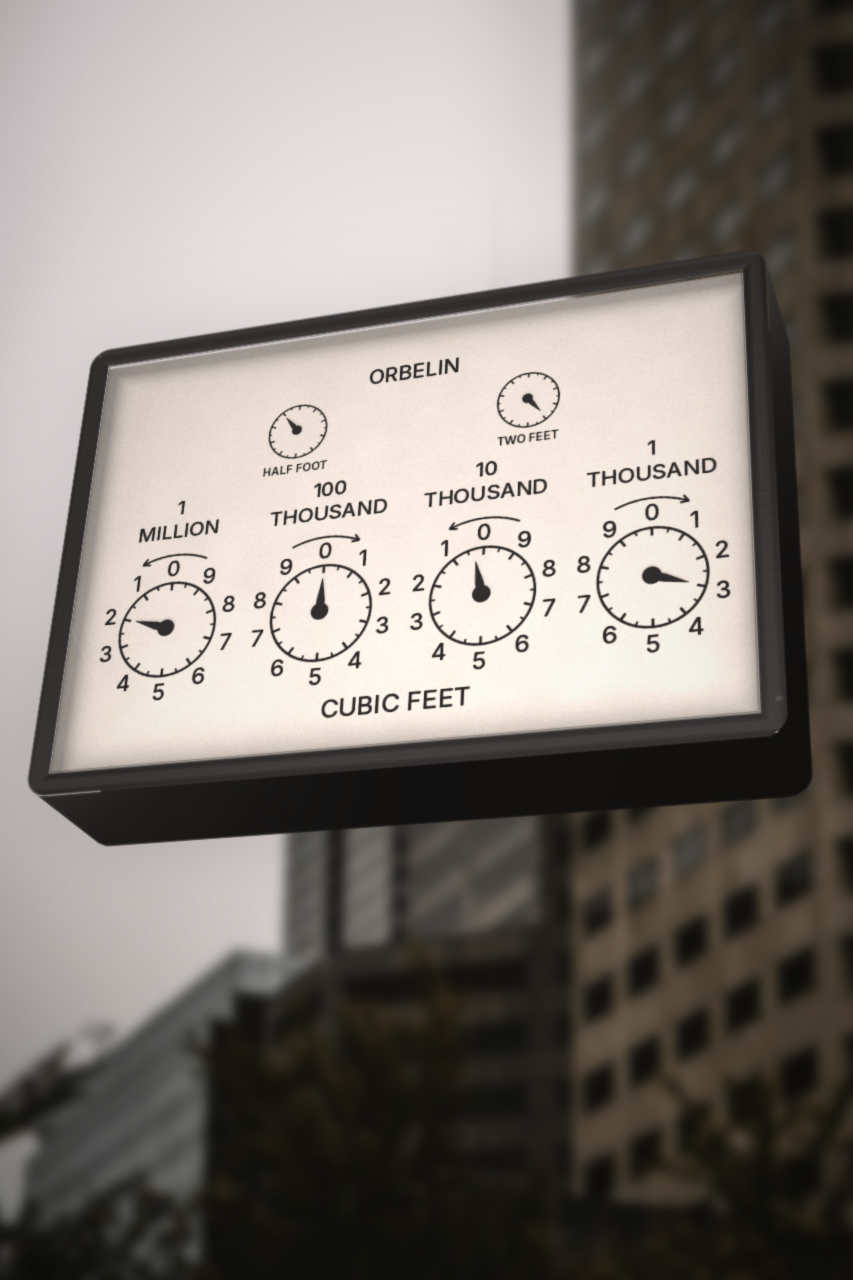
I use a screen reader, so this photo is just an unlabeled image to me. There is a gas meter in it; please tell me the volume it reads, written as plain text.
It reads 200300 ft³
